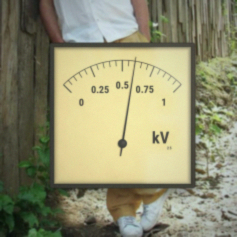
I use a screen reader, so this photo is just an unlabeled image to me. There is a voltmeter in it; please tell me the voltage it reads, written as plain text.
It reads 0.6 kV
